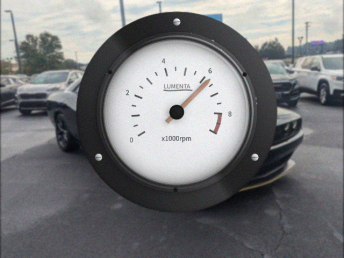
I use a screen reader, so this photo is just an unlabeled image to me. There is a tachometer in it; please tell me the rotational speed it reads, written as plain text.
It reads 6250 rpm
